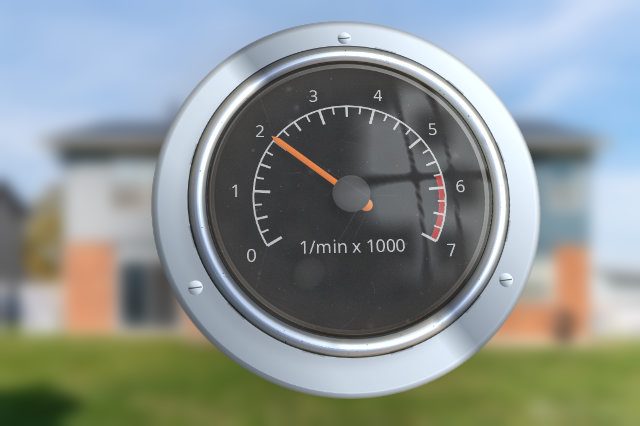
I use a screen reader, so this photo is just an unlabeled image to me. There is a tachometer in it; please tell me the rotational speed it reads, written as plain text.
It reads 2000 rpm
